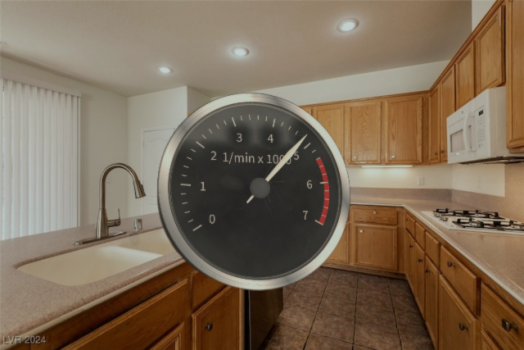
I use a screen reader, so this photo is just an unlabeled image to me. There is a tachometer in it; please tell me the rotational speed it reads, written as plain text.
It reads 4800 rpm
